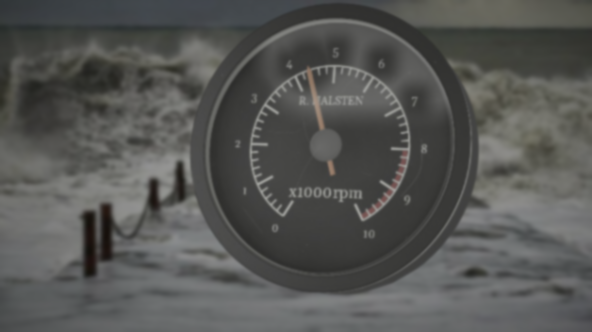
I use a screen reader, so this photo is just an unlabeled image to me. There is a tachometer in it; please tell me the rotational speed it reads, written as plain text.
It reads 4400 rpm
